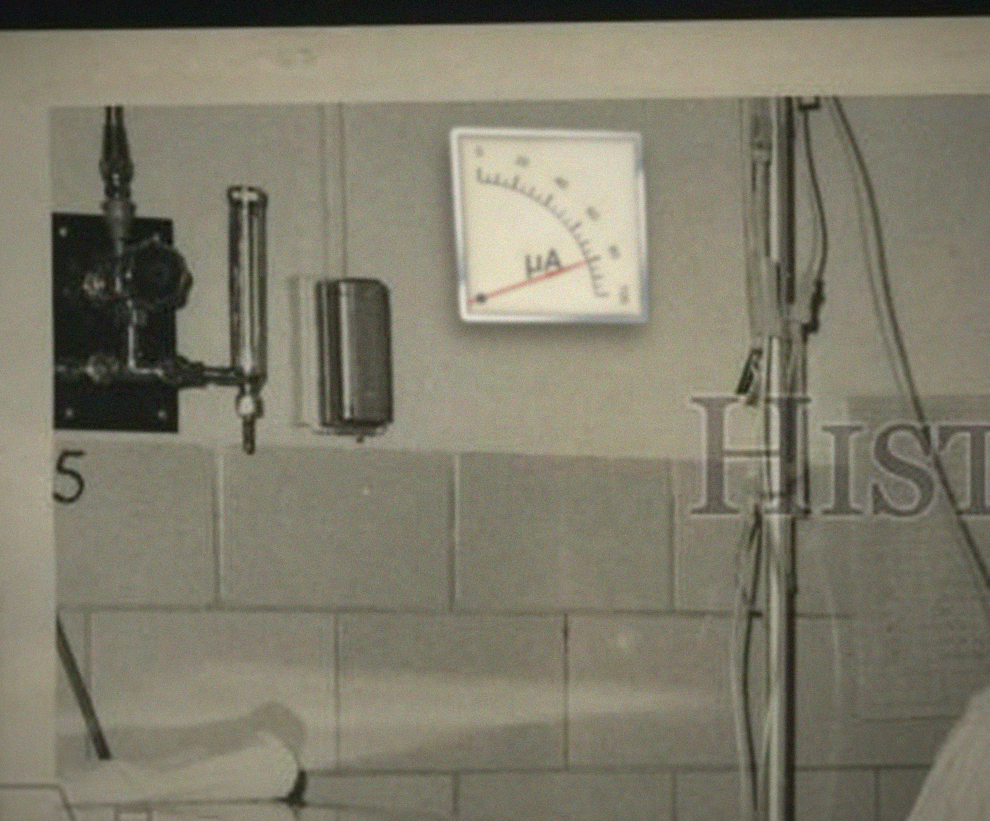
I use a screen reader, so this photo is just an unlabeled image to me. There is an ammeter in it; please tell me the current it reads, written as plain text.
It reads 80 µA
